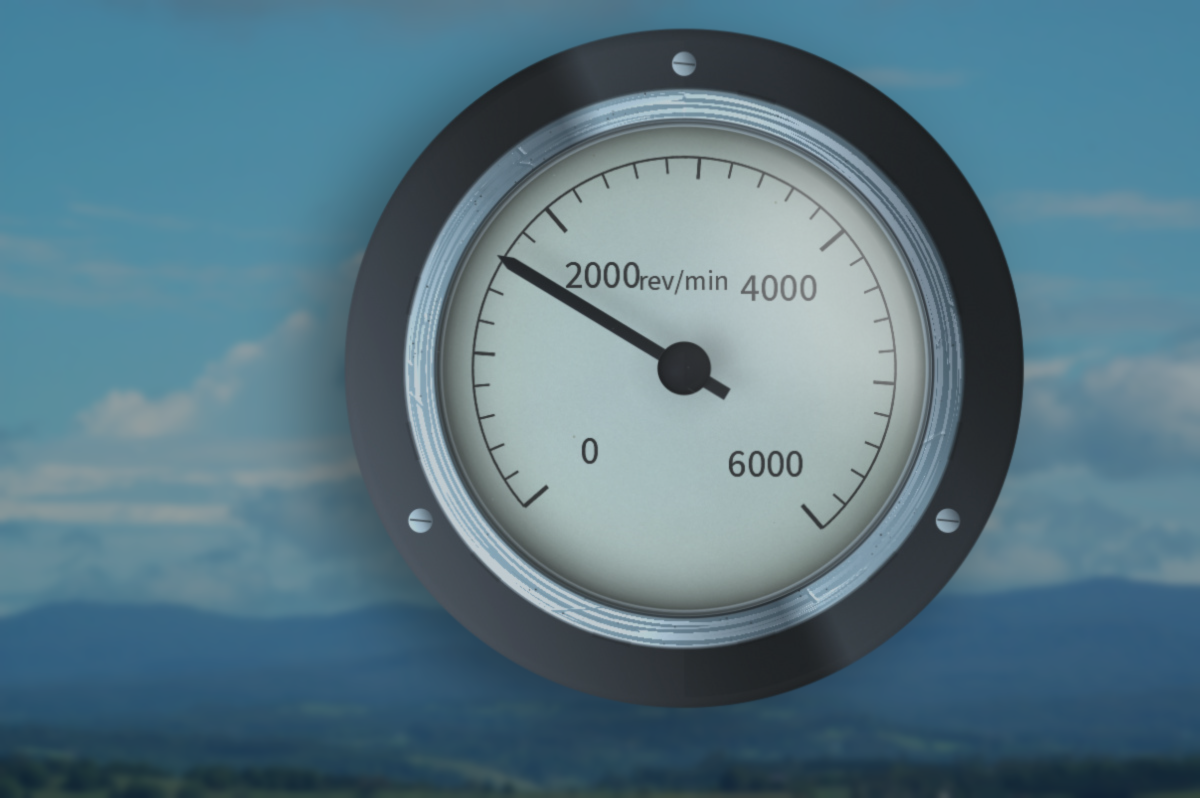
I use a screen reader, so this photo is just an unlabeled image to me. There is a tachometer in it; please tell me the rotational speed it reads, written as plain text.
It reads 1600 rpm
